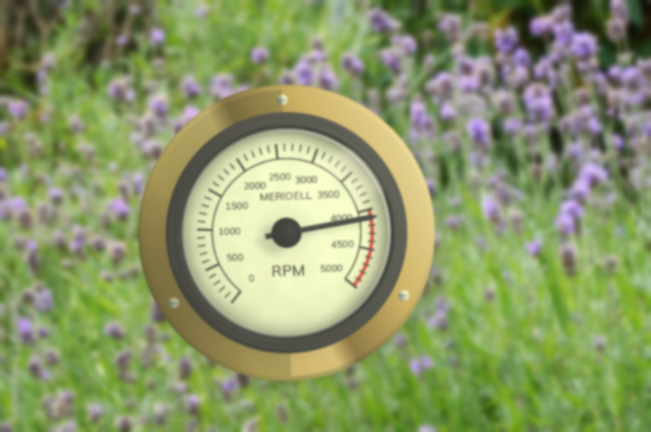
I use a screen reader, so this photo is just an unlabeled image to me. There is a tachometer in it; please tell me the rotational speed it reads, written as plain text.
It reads 4100 rpm
